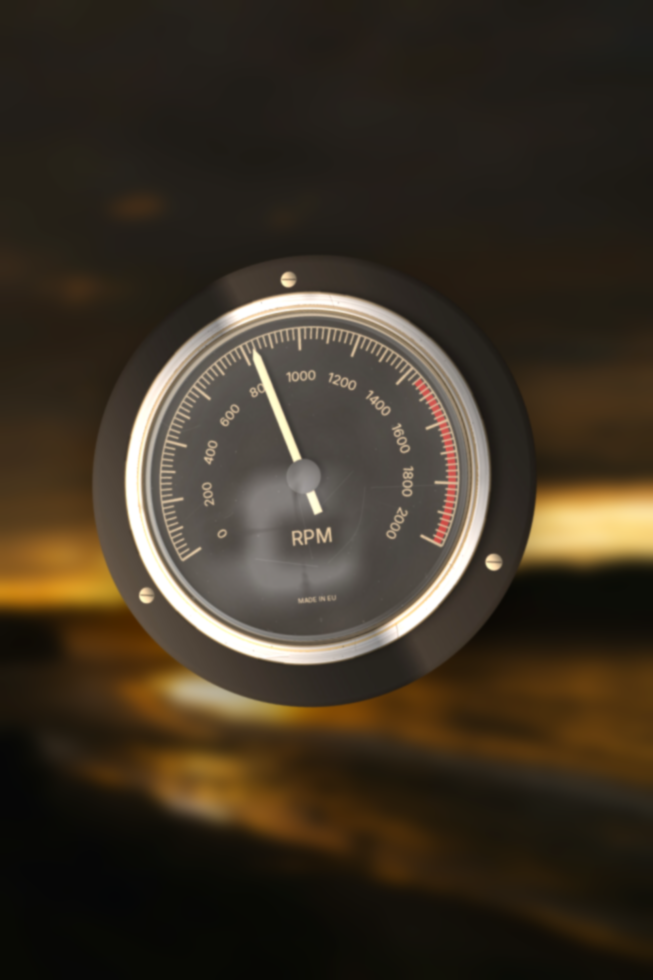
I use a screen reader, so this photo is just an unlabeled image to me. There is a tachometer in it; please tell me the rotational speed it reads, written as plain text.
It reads 840 rpm
